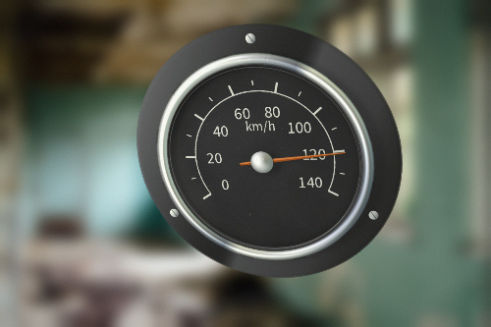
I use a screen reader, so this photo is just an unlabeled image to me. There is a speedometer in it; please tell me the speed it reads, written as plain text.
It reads 120 km/h
